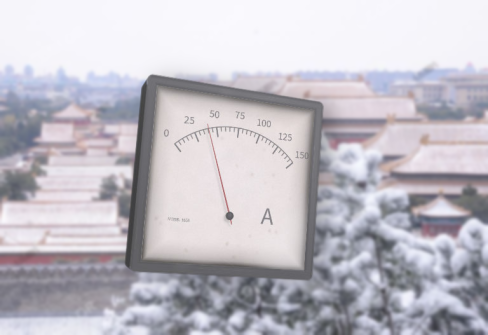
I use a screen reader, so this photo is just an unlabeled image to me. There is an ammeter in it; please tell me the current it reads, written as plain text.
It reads 40 A
